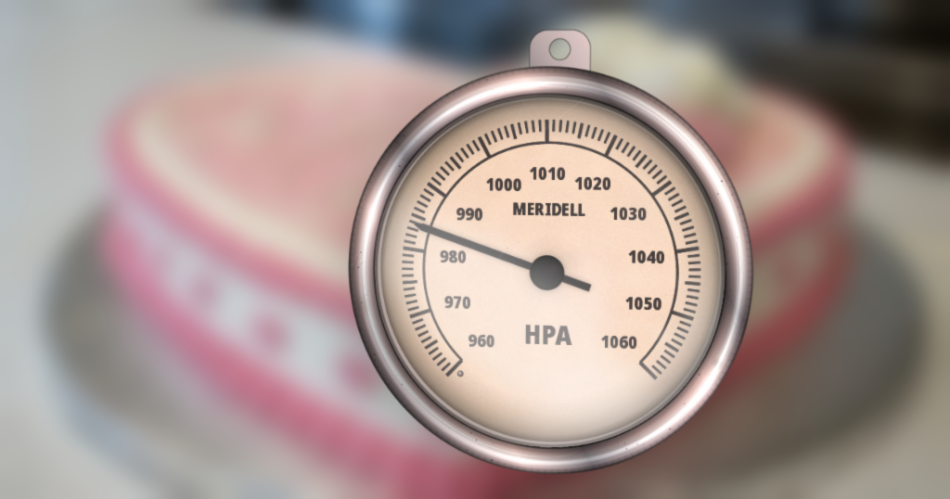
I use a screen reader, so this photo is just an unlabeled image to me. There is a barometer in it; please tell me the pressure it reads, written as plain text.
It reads 984 hPa
